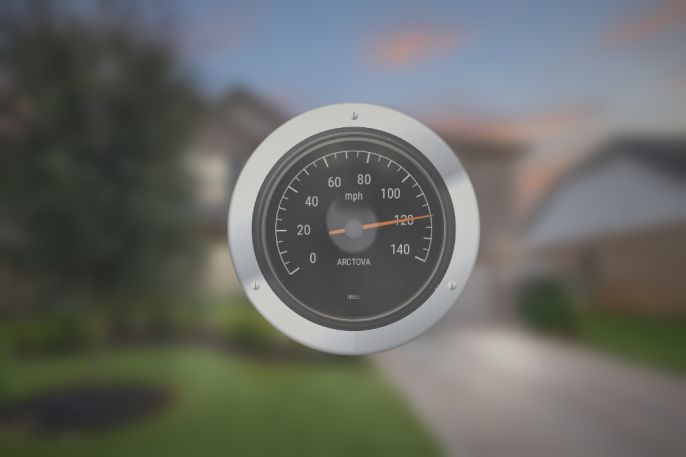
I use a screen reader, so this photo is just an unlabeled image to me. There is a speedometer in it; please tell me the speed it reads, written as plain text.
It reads 120 mph
